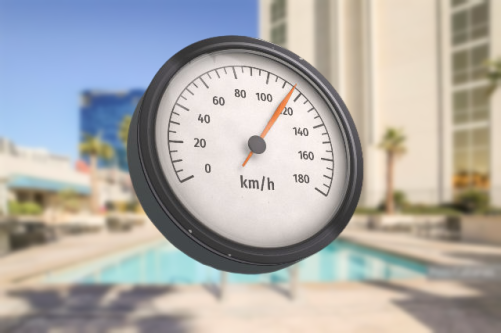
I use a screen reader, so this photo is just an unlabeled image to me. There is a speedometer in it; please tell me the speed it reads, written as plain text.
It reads 115 km/h
